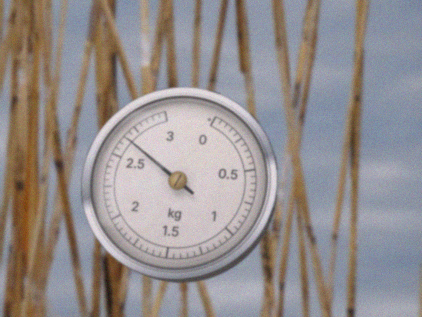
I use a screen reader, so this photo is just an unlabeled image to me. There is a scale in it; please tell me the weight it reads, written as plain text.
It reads 2.65 kg
